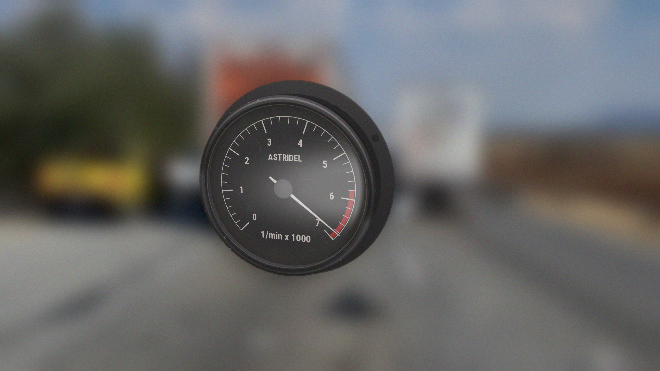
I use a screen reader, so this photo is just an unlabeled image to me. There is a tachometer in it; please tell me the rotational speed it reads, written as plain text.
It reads 6800 rpm
